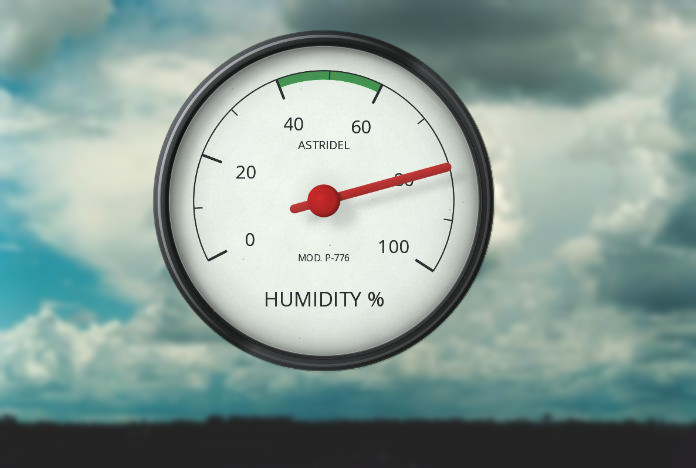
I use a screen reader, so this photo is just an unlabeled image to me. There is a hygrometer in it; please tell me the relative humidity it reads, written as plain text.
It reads 80 %
